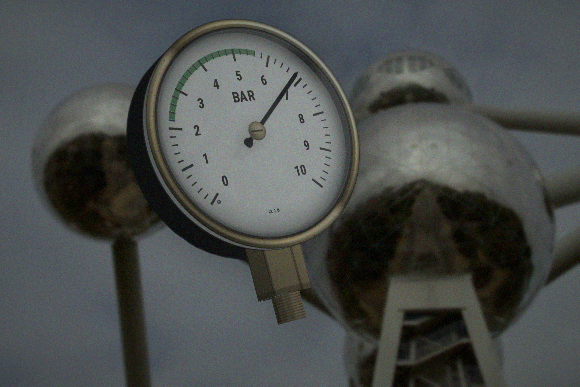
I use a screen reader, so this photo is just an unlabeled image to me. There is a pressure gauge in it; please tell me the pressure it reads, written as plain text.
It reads 6.8 bar
